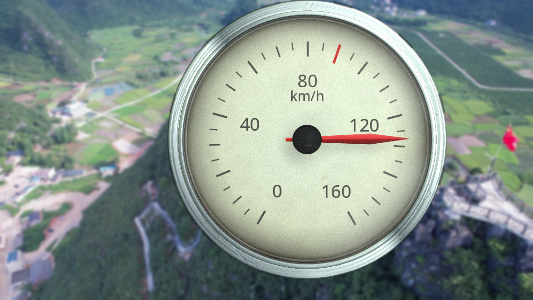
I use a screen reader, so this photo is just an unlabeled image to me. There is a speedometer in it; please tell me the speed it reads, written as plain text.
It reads 127.5 km/h
